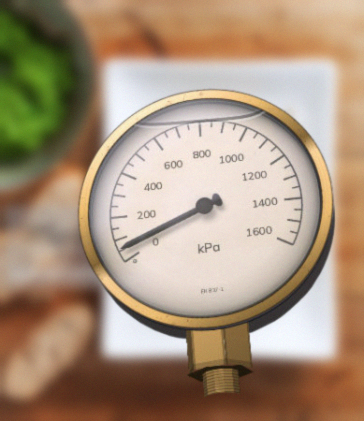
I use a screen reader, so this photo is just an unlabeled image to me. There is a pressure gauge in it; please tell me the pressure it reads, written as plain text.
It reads 50 kPa
